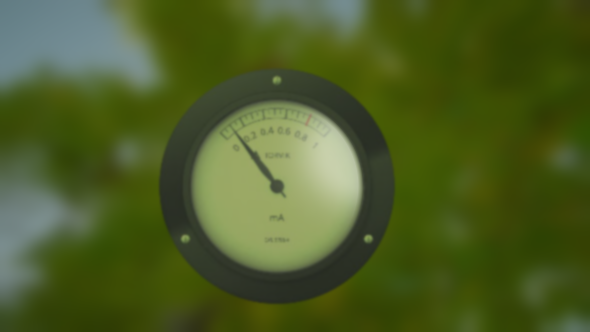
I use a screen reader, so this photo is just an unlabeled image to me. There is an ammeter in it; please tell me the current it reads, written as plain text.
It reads 0.1 mA
